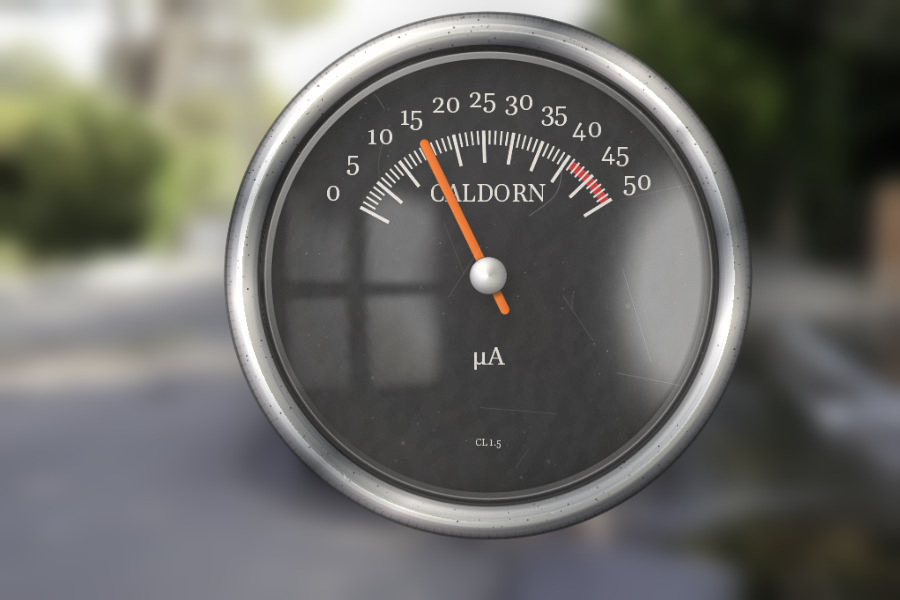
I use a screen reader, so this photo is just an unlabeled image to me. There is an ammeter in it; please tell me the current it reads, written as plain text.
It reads 15 µA
